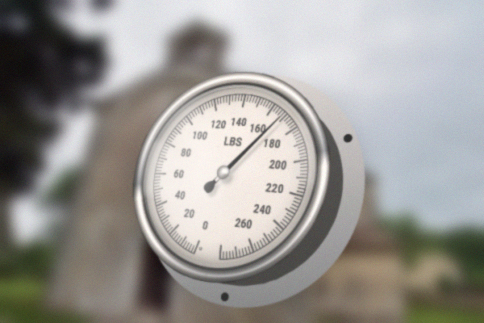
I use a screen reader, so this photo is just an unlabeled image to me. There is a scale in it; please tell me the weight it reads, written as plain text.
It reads 170 lb
